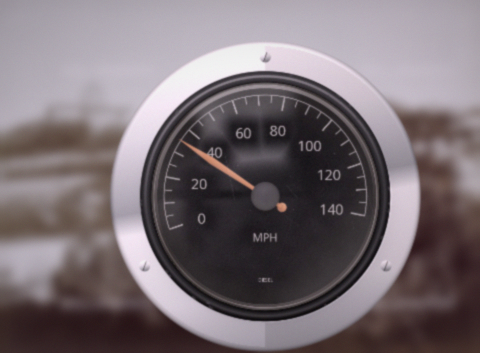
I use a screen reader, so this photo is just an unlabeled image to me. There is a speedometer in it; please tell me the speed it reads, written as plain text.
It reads 35 mph
